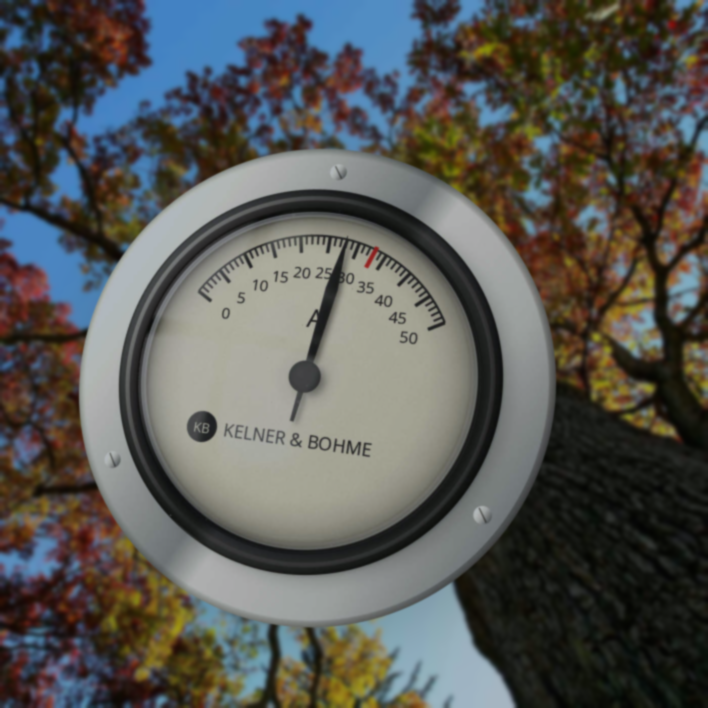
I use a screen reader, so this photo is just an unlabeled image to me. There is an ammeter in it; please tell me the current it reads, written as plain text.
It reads 28 A
